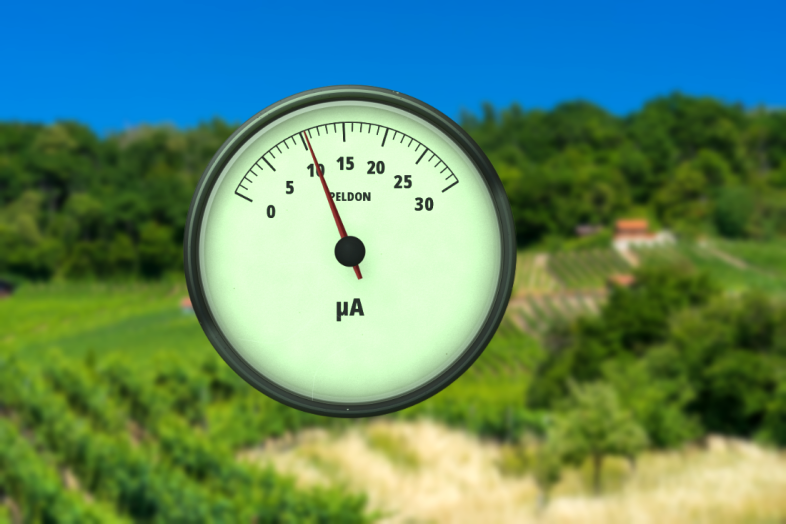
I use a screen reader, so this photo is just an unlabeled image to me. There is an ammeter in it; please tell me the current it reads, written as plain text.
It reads 10.5 µA
